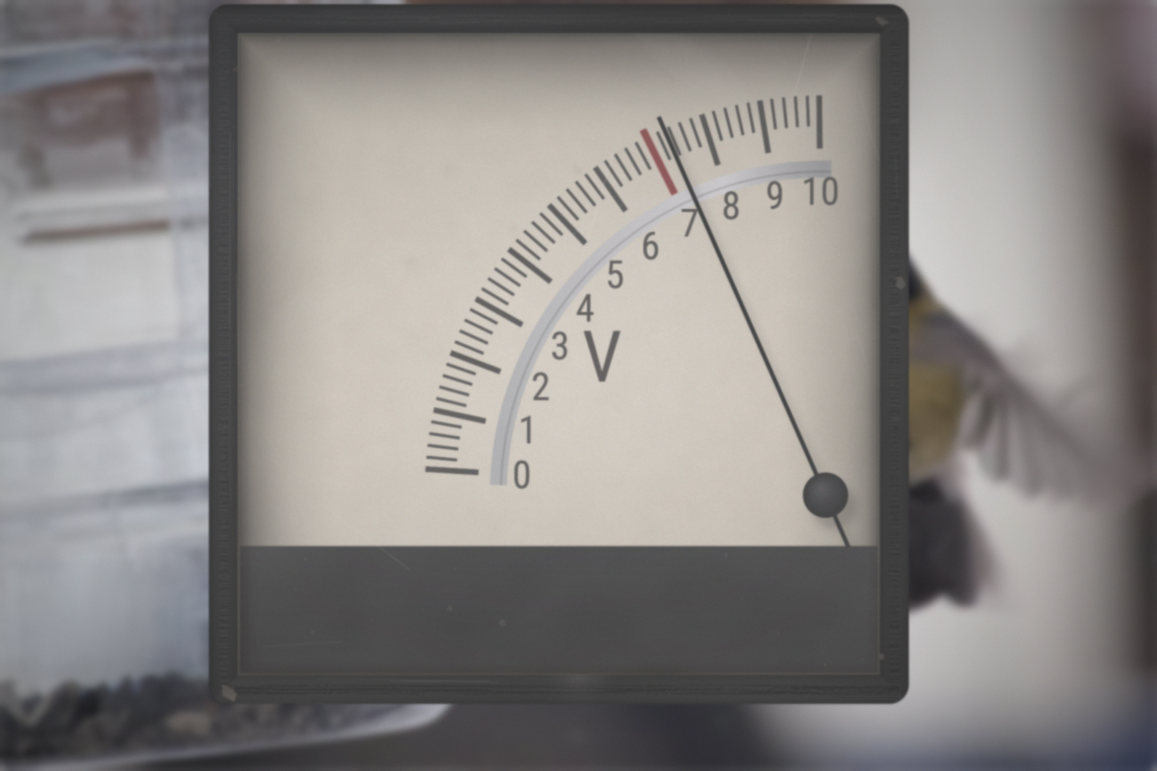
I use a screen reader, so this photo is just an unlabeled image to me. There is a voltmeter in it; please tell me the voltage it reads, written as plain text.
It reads 7.3 V
